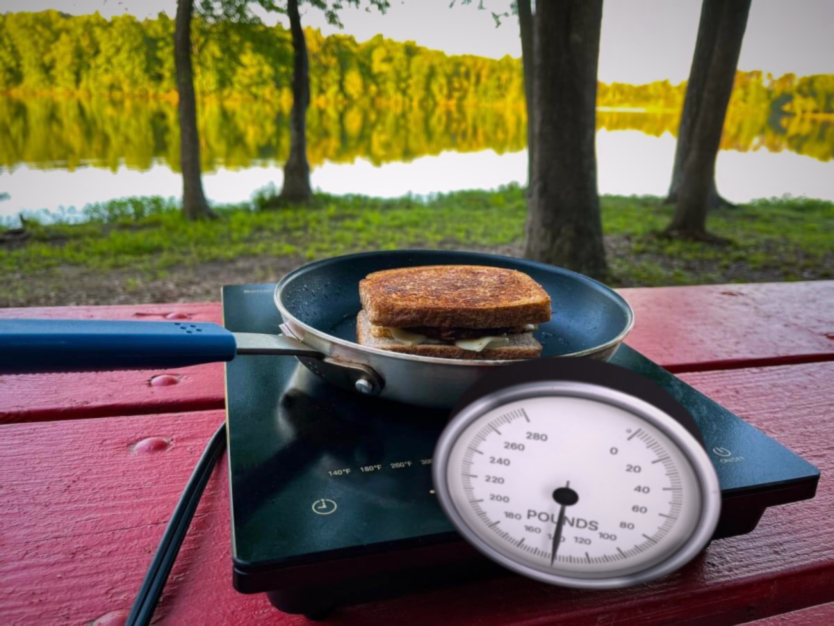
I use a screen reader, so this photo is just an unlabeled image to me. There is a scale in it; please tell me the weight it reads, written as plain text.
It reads 140 lb
